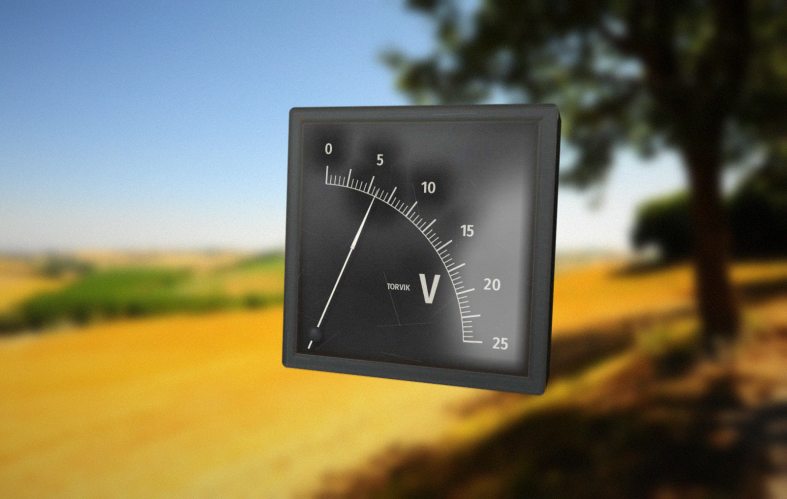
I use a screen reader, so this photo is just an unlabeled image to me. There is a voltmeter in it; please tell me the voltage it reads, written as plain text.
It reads 6 V
